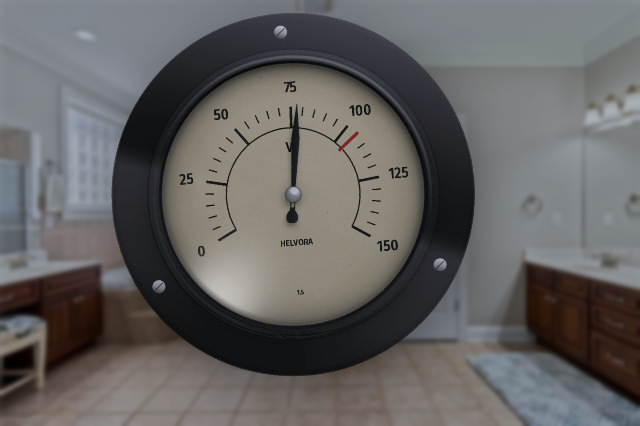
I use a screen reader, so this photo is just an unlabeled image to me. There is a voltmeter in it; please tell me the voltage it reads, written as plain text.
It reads 77.5 V
